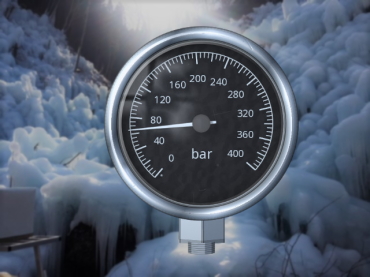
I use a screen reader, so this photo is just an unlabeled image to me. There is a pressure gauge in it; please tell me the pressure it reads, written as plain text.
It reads 65 bar
